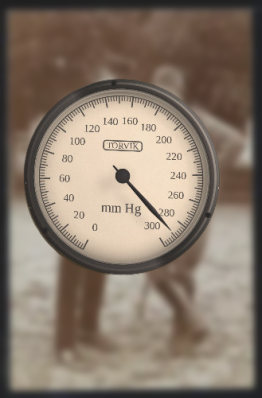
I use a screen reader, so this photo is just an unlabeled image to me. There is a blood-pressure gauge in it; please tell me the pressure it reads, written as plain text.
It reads 290 mmHg
